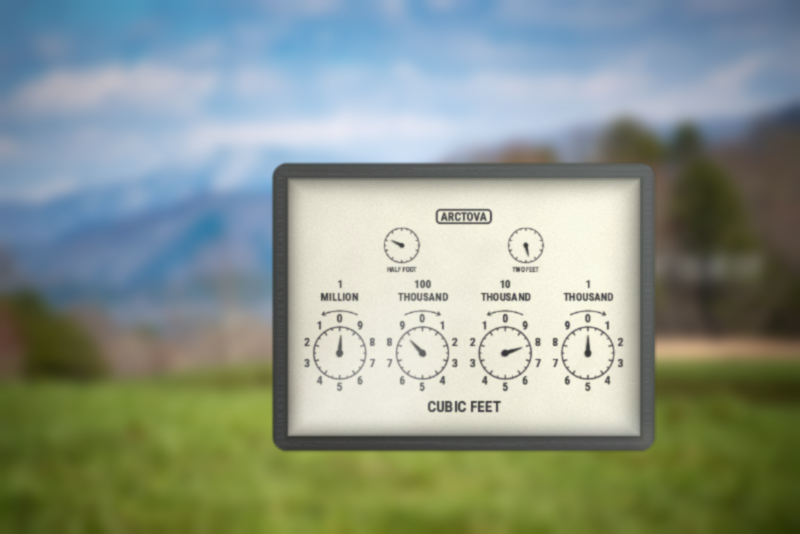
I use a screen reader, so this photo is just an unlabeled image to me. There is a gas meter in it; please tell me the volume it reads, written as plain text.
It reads 988000 ft³
